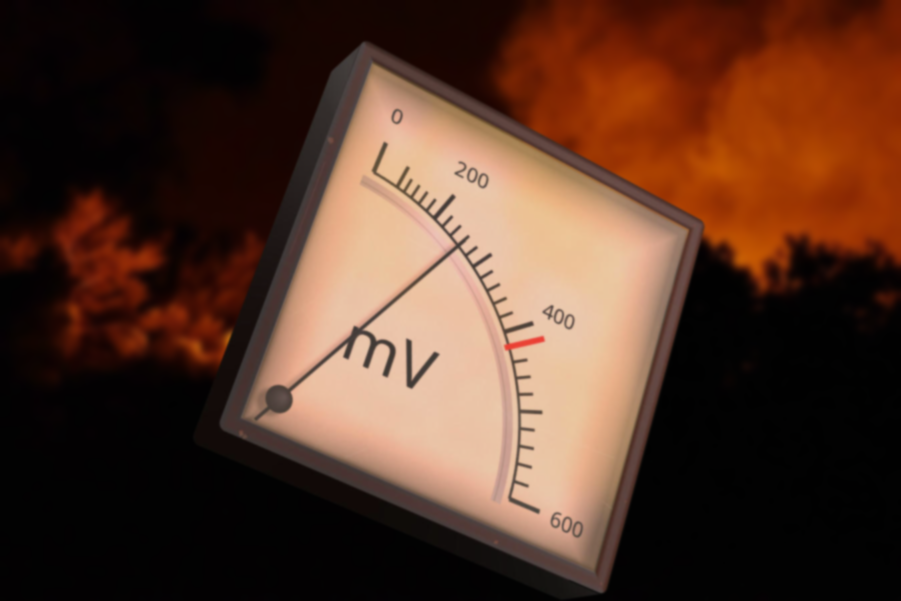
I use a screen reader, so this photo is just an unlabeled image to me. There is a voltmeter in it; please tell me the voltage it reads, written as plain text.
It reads 260 mV
